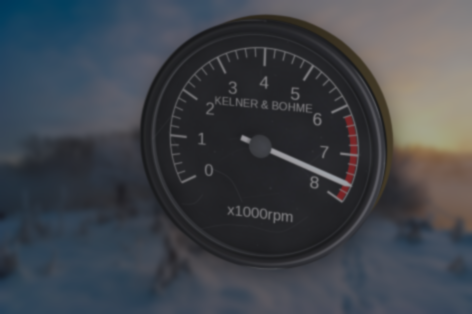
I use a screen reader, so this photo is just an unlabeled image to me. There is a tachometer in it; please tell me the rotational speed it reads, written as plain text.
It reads 7600 rpm
